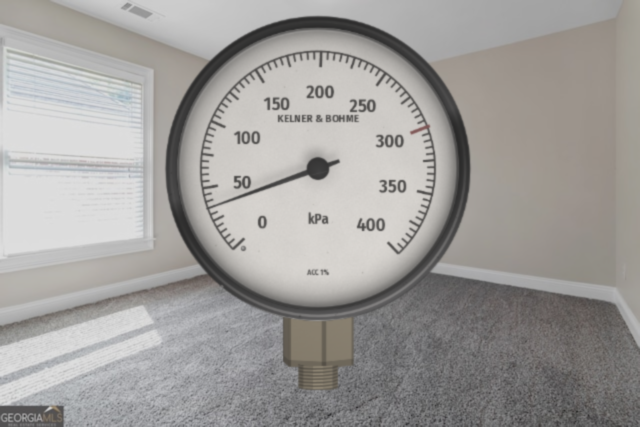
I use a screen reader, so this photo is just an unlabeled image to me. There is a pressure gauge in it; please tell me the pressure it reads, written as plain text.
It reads 35 kPa
